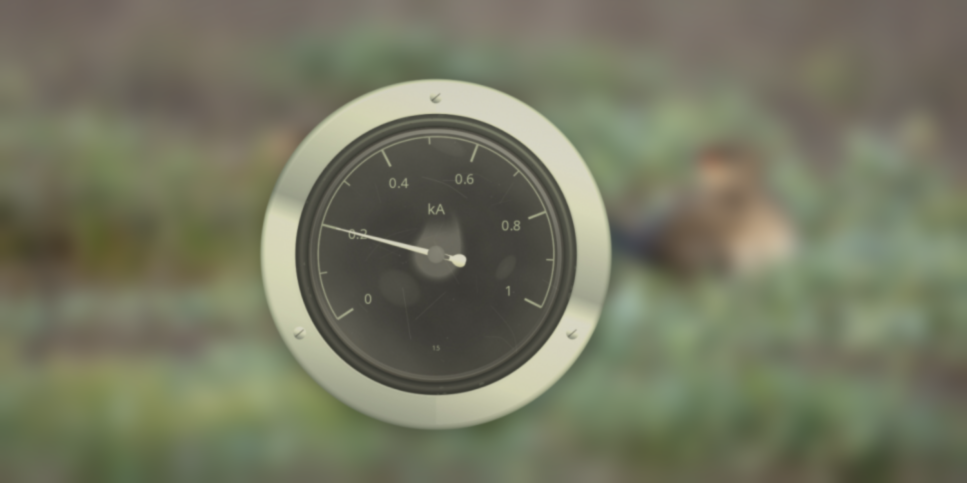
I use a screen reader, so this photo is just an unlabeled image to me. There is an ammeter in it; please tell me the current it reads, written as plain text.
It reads 0.2 kA
